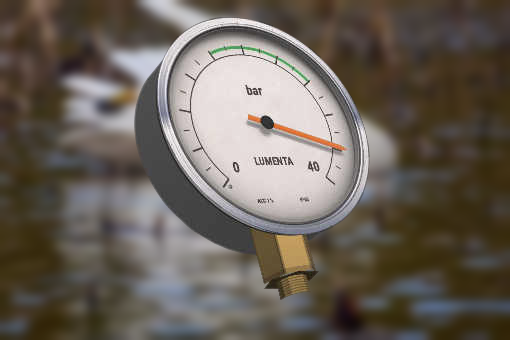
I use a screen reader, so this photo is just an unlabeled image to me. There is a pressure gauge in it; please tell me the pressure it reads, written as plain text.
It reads 36 bar
